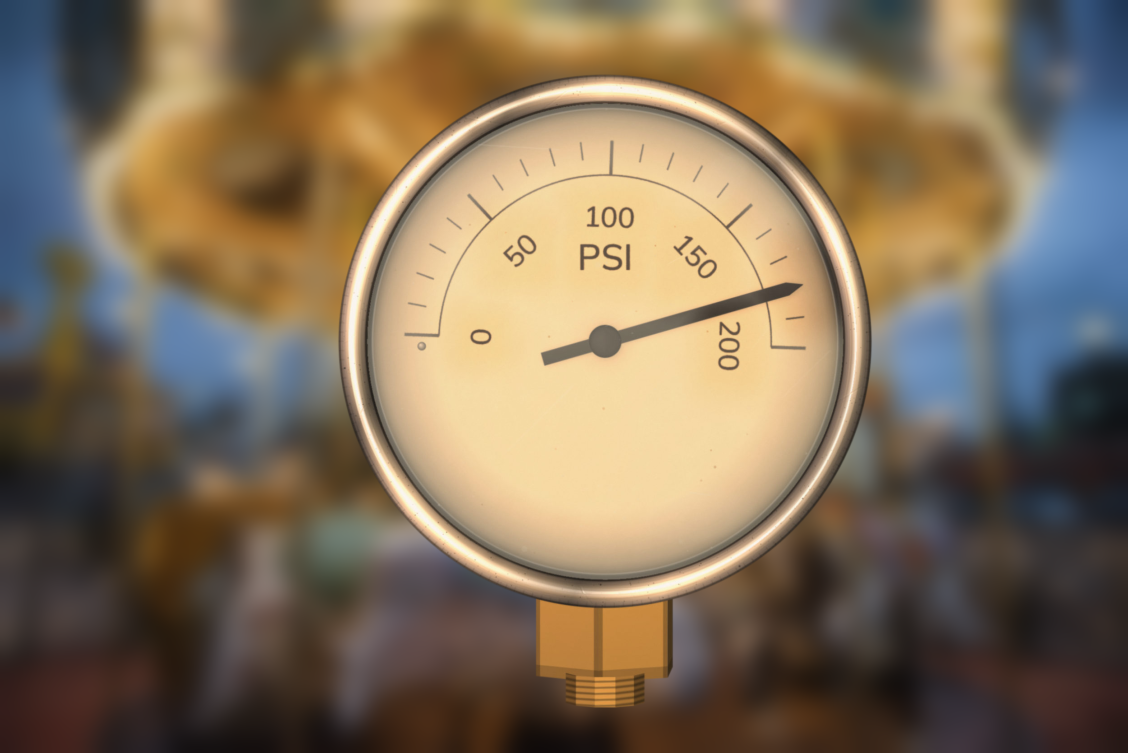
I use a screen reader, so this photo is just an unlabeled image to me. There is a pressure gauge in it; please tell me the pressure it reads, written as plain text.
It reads 180 psi
